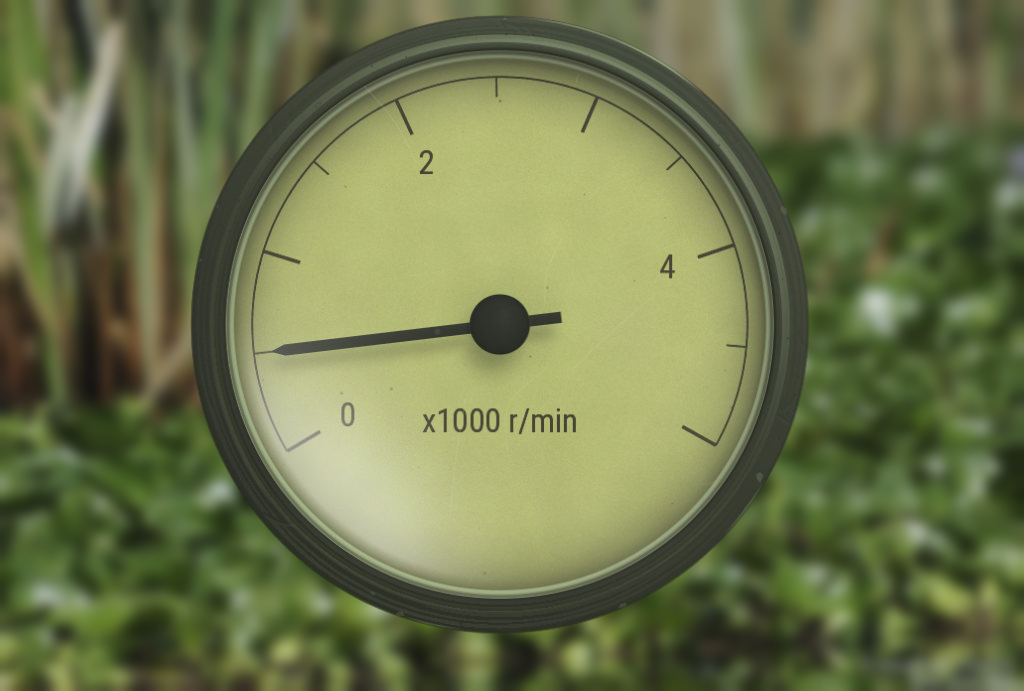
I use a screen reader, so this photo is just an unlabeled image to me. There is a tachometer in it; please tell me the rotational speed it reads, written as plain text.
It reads 500 rpm
